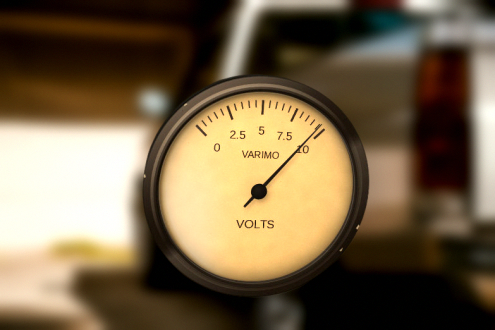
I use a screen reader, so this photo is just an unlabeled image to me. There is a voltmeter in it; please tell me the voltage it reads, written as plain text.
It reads 9.5 V
